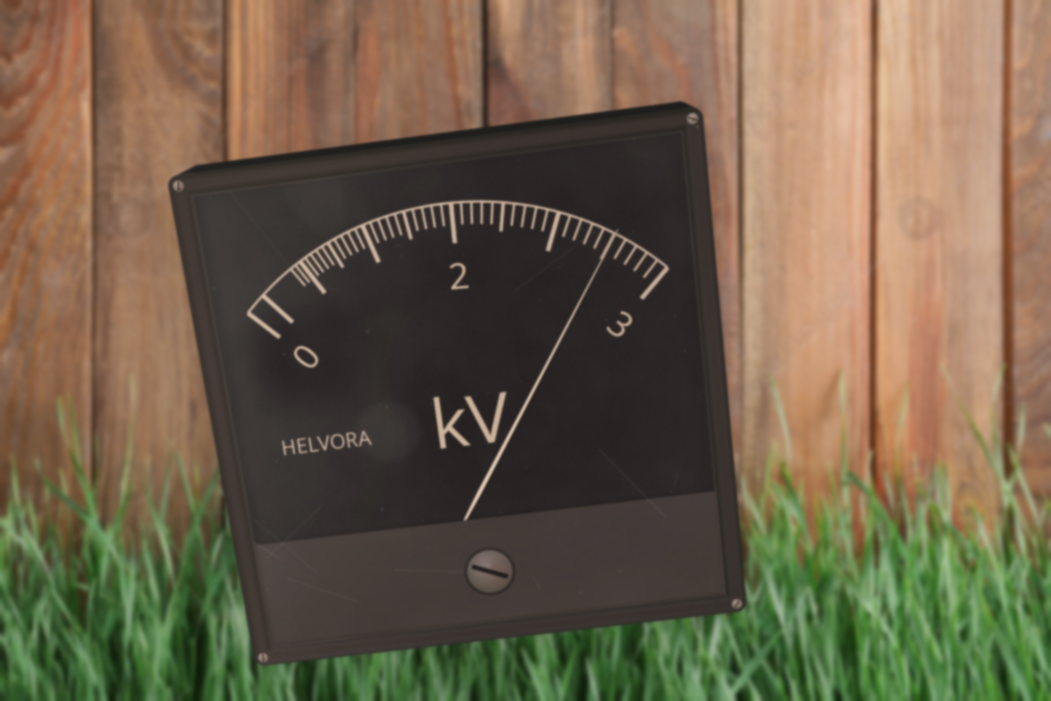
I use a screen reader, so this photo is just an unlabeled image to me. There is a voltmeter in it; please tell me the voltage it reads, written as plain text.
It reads 2.75 kV
